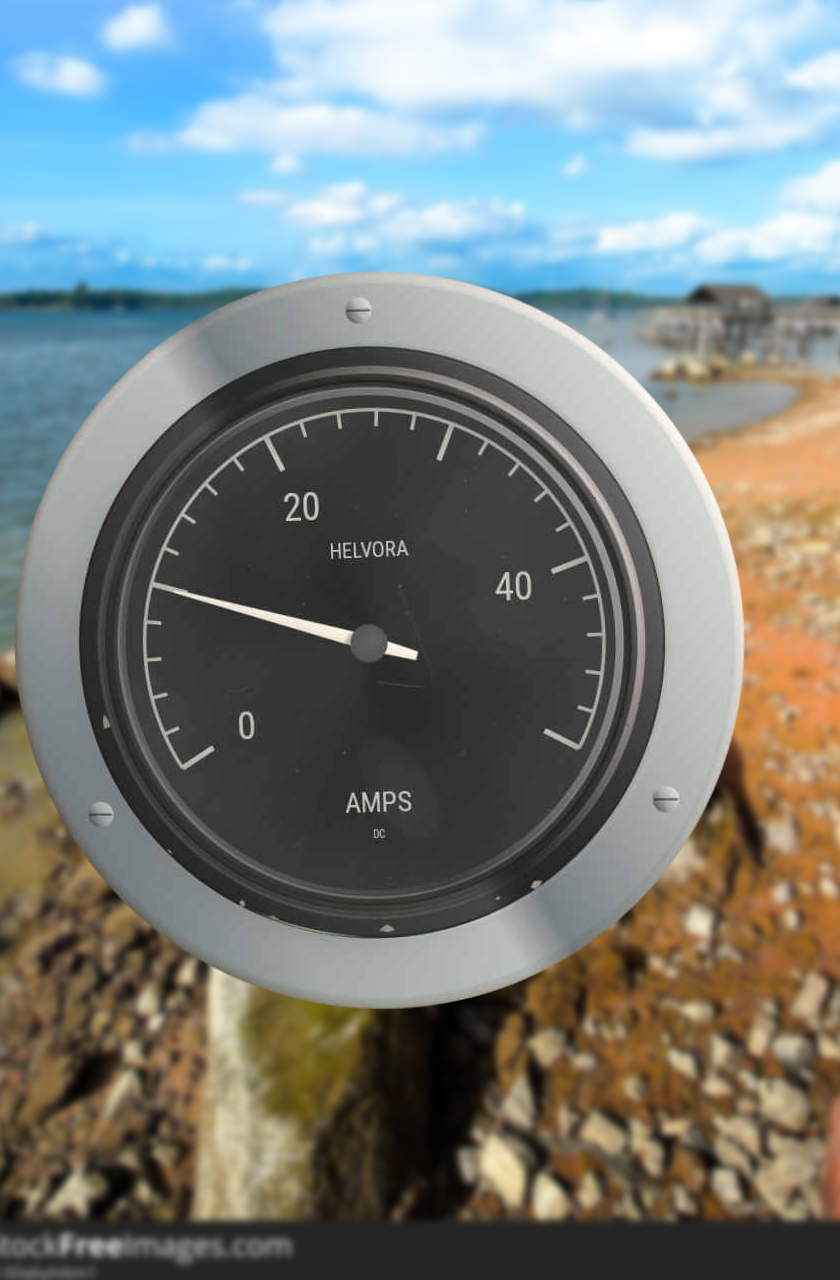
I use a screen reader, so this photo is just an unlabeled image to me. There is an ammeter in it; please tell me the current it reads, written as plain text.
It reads 10 A
